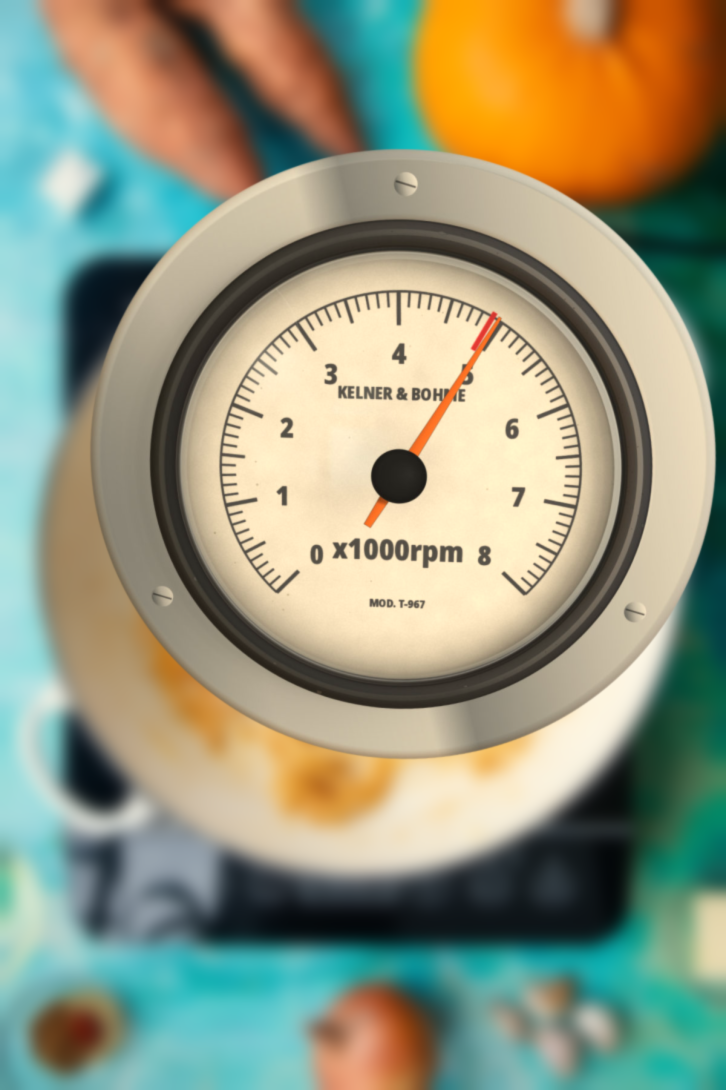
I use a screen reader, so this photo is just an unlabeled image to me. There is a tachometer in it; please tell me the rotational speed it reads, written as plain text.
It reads 4950 rpm
